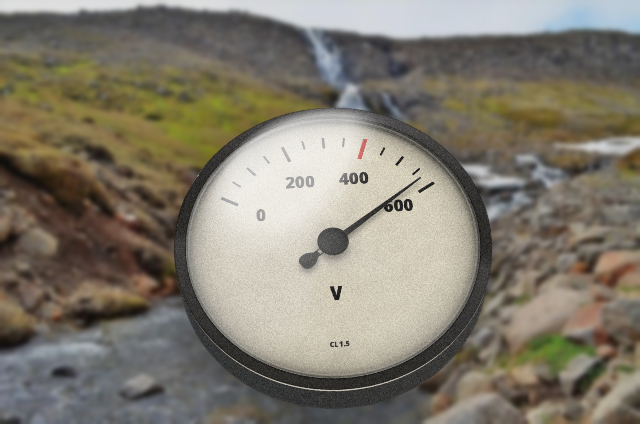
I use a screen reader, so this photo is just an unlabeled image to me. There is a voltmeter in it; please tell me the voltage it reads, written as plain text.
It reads 575 V
